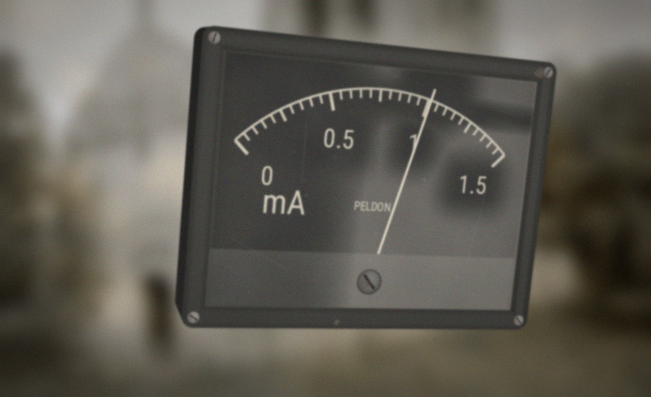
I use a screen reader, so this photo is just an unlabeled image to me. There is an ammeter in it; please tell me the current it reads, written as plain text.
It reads 1 mA
